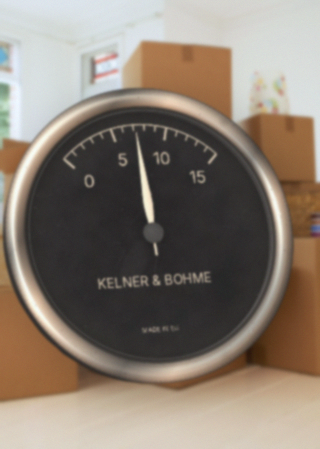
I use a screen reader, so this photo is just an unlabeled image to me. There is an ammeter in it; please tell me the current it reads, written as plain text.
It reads 7 A
